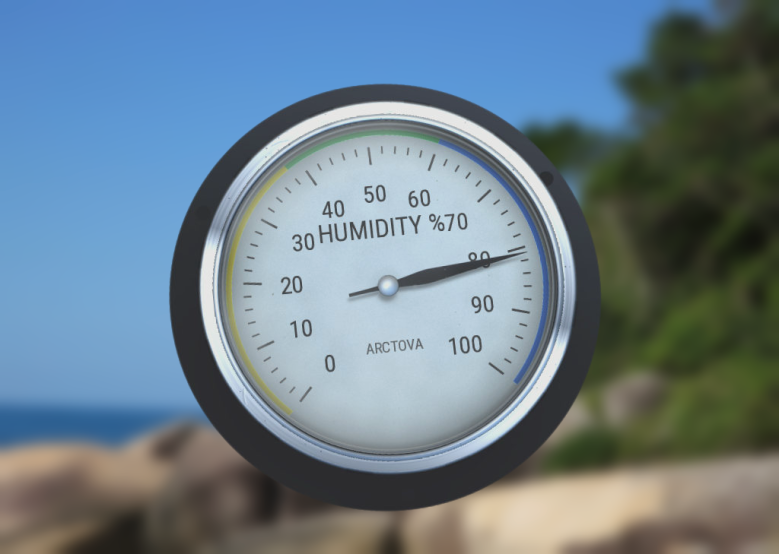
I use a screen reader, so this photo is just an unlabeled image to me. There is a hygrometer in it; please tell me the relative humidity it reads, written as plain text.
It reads 81 %
